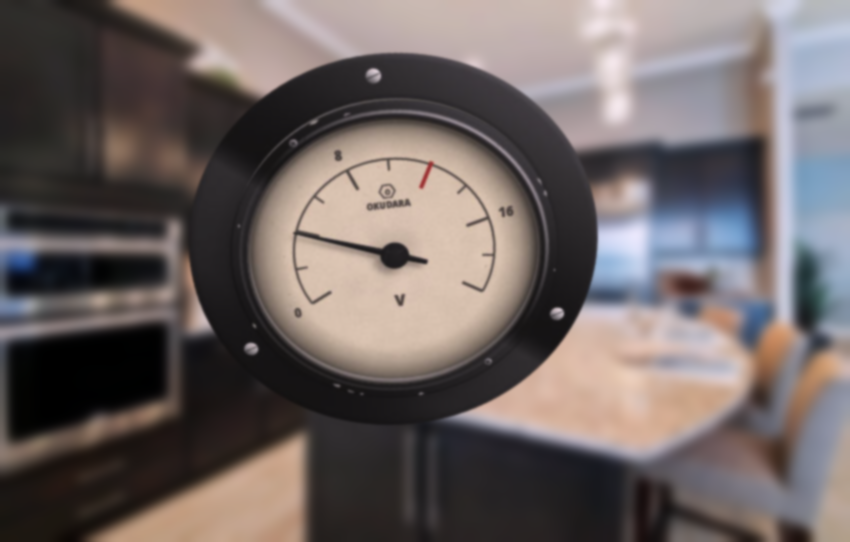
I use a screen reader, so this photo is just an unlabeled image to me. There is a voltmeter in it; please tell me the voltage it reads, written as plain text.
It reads 4 V
